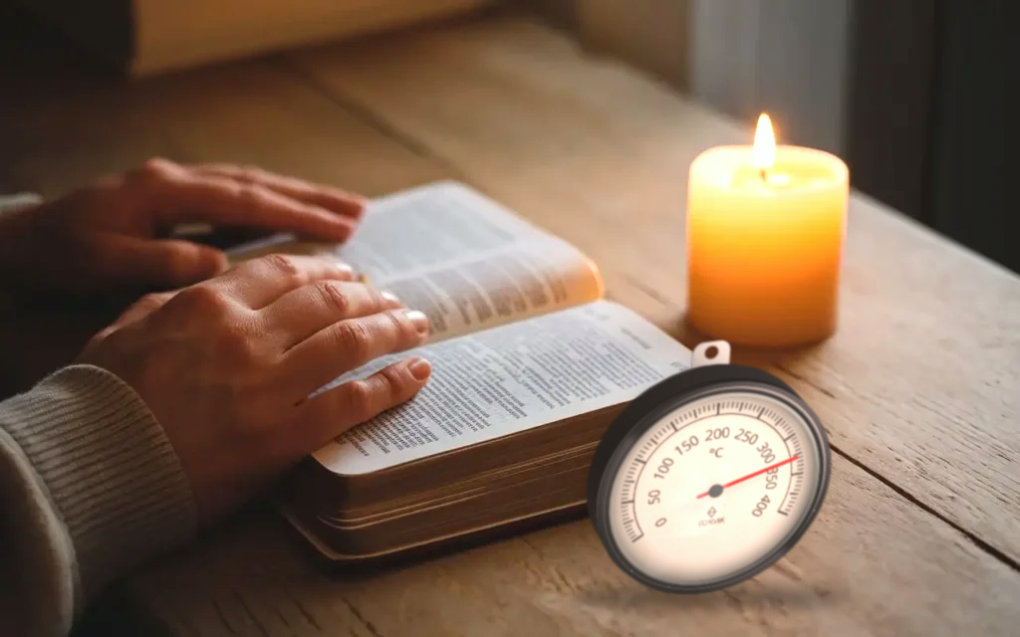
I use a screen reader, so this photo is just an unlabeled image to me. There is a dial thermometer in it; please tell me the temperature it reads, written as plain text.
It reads 325 °C
